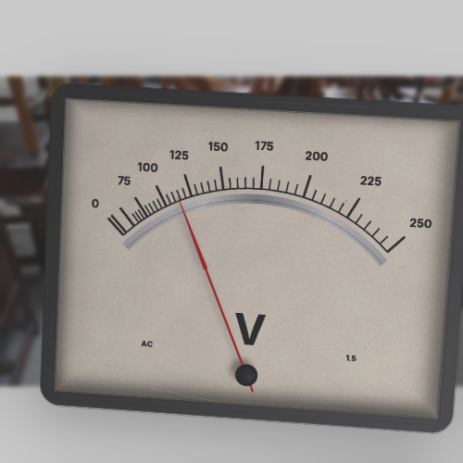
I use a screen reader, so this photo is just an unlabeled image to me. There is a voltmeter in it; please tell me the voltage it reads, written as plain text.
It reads 115 V
